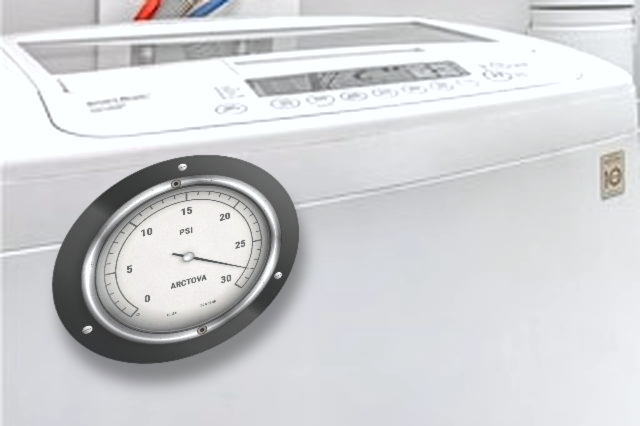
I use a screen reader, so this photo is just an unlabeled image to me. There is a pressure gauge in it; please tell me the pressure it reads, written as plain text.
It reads 28 psi
